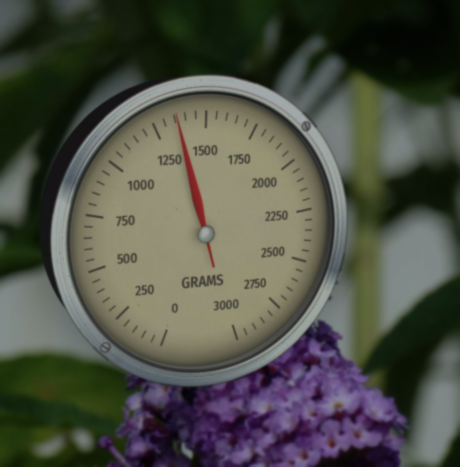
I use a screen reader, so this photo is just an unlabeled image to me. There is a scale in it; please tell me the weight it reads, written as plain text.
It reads 1350 g
